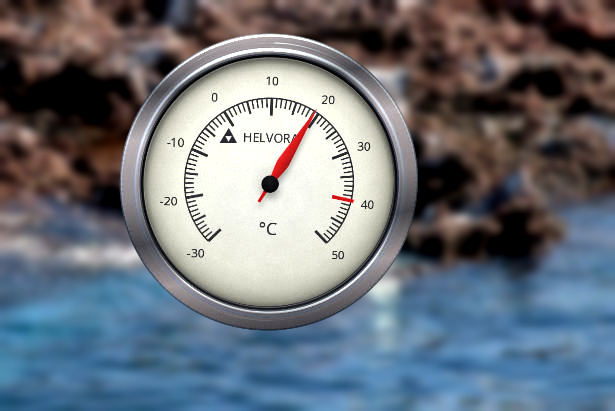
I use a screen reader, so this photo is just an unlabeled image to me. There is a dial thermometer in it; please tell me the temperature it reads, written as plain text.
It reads 19 °C
